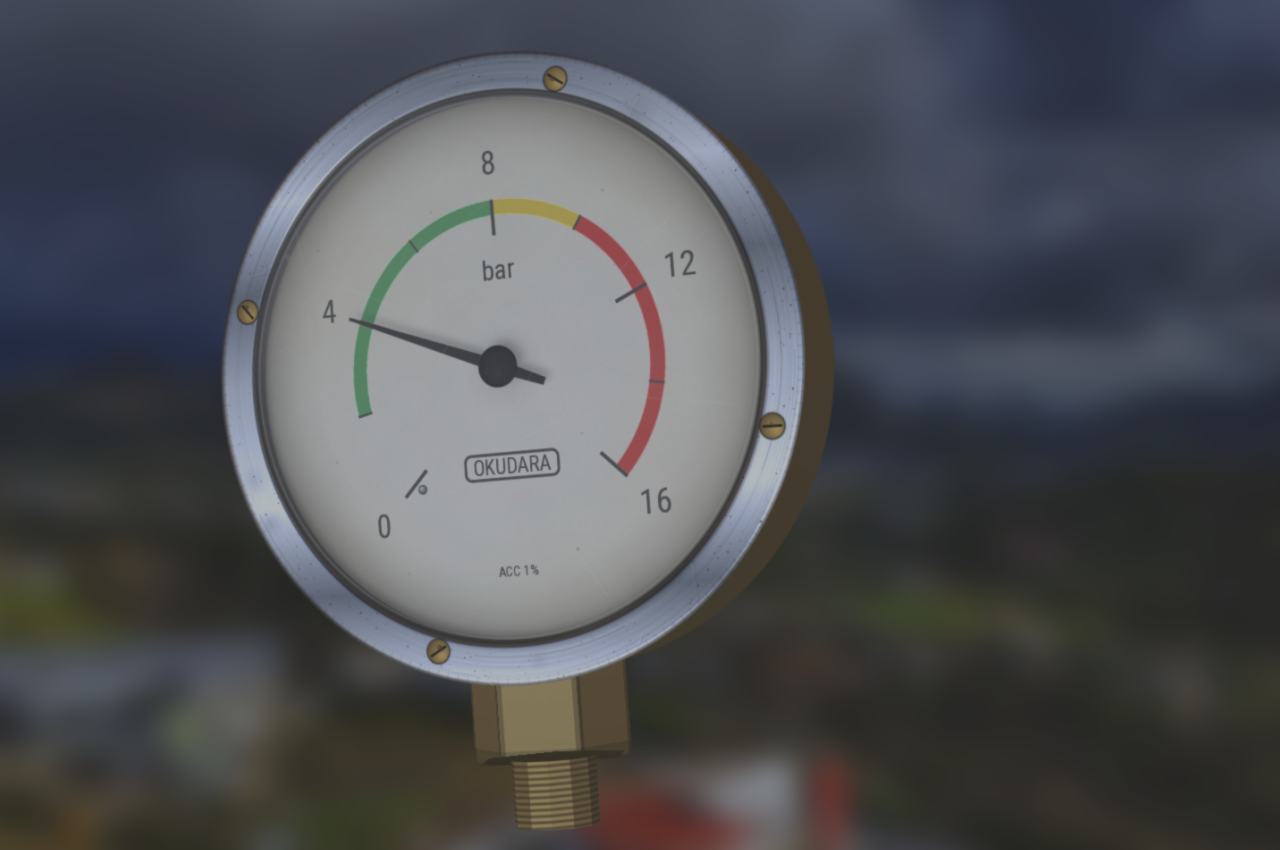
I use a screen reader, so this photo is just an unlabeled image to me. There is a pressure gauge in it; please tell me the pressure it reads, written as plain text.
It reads 4 bar
